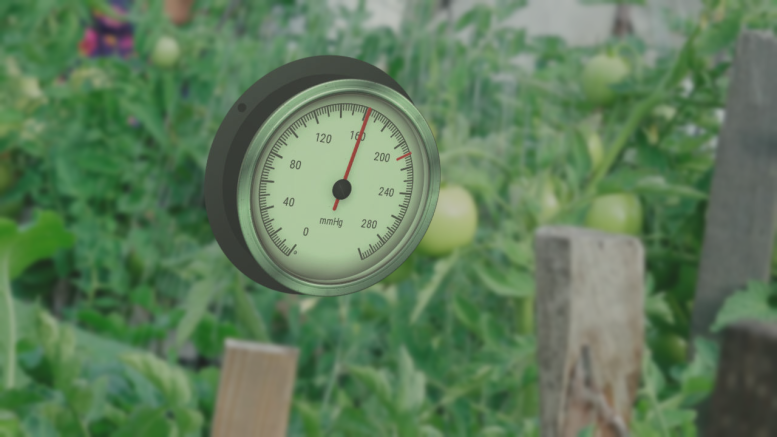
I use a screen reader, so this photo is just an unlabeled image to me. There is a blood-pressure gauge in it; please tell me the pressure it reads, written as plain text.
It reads 160 mmHg
